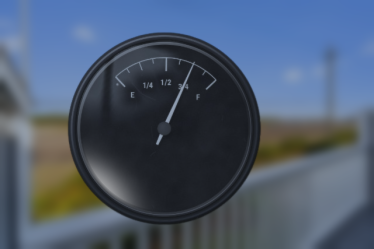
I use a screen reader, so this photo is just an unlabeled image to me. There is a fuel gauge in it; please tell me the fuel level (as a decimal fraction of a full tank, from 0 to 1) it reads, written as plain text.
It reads 0.75
